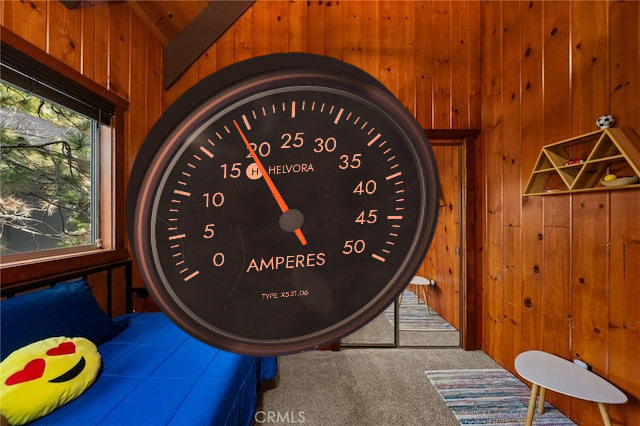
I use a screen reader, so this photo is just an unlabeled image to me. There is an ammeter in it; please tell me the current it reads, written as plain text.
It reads 19 A
